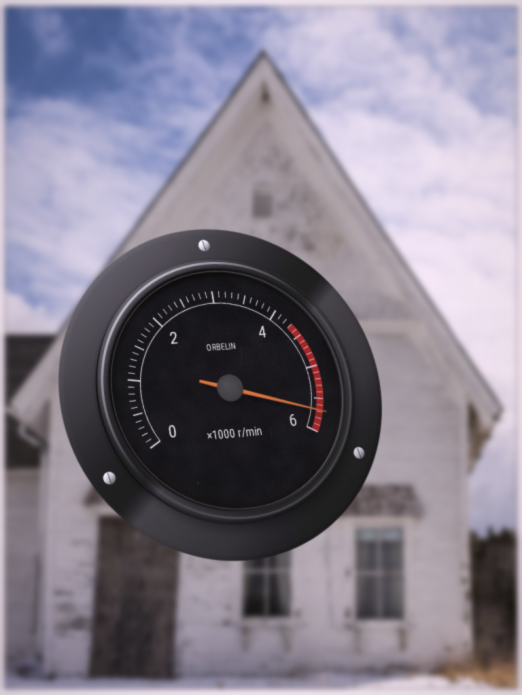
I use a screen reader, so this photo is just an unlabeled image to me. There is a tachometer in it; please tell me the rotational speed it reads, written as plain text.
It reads 5700 rpm
